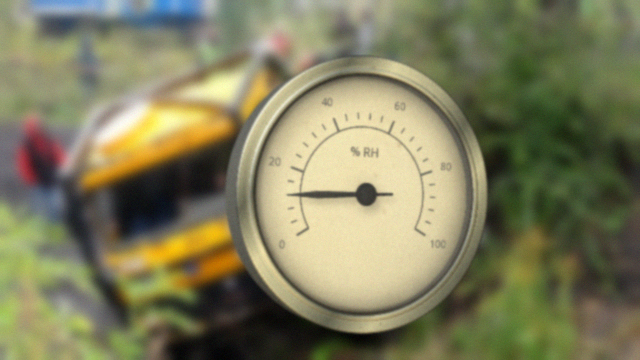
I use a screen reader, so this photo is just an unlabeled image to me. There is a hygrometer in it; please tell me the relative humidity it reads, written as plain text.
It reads 12 %
